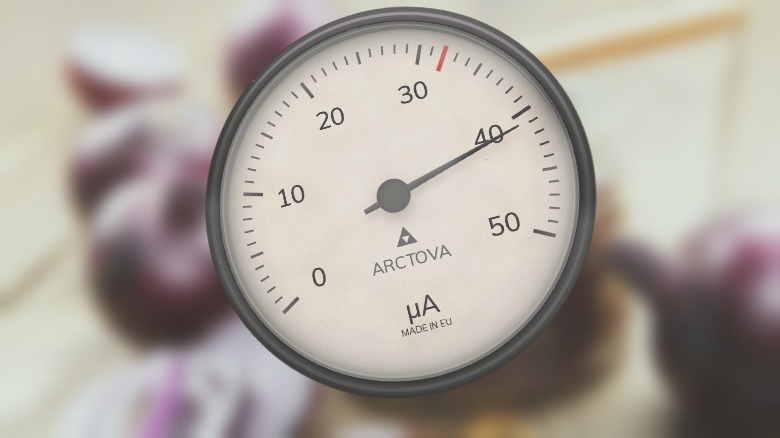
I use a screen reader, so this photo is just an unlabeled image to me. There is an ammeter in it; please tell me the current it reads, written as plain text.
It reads 41 µA
